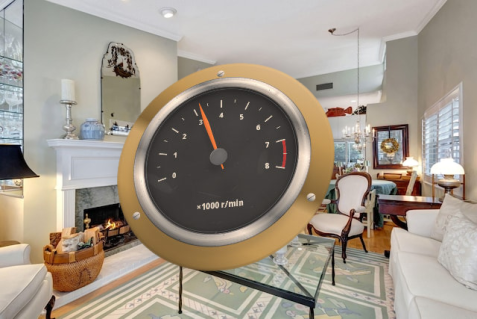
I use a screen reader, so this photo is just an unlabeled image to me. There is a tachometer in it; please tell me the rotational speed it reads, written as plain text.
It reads 3250 rpm
